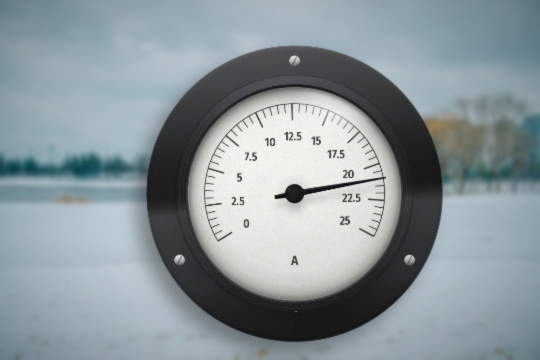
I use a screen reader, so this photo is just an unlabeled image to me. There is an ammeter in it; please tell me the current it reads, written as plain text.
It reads 21 A
